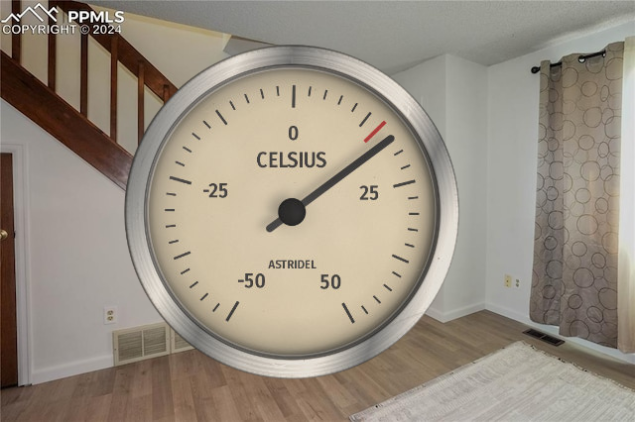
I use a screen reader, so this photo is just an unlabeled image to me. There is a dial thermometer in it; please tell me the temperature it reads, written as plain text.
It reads 17.5 °C
